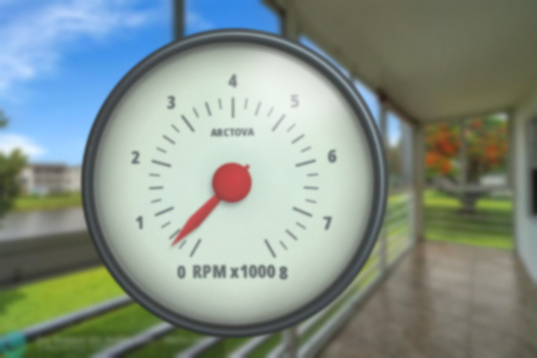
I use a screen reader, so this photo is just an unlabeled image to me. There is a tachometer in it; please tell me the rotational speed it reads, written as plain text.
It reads 375 rpm
